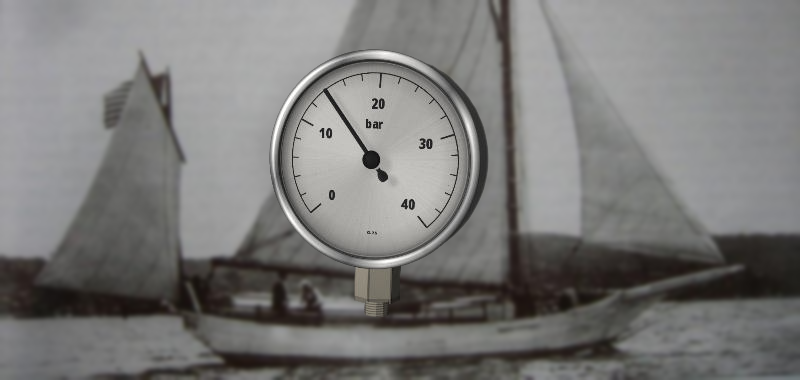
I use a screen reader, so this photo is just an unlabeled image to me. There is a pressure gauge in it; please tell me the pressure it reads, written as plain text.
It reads 14 bar
